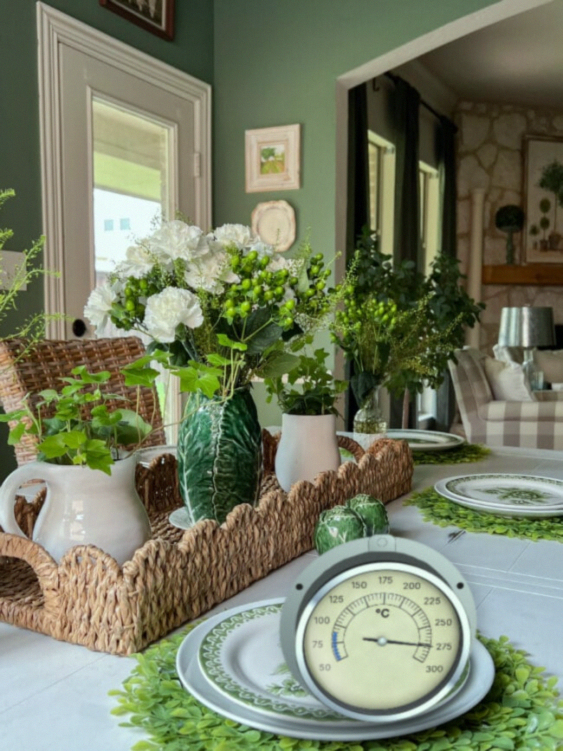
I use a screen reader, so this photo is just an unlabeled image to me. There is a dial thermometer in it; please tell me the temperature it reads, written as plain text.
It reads 275 °C
